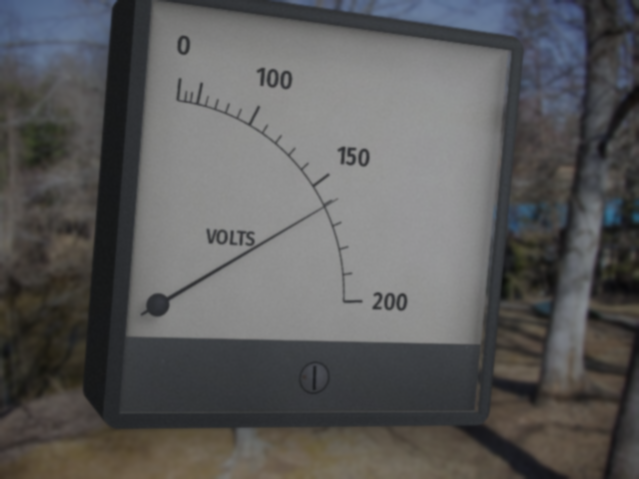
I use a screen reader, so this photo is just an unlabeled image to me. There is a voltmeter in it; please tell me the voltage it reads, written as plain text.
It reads 160 V
